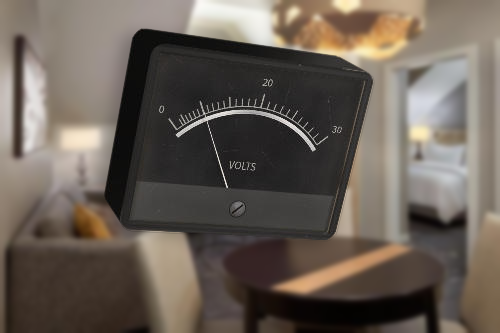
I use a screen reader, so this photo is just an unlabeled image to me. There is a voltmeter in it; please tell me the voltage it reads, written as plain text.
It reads 10 V
